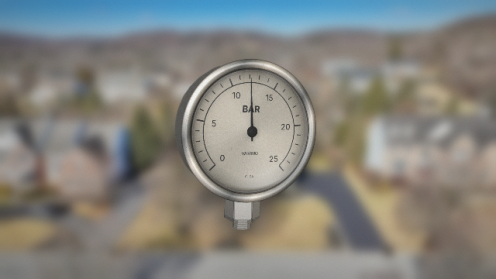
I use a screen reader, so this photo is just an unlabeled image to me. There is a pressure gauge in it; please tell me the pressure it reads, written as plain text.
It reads 12 bar
